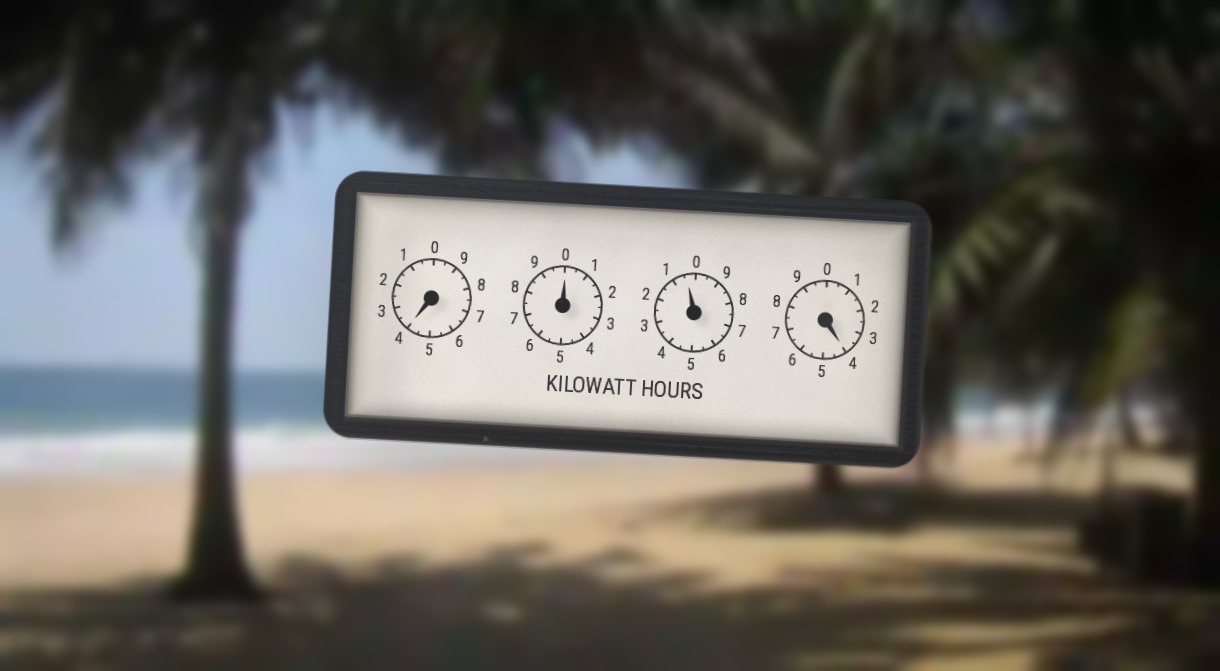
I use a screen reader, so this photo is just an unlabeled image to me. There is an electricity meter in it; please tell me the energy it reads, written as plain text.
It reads 4004 kWh
